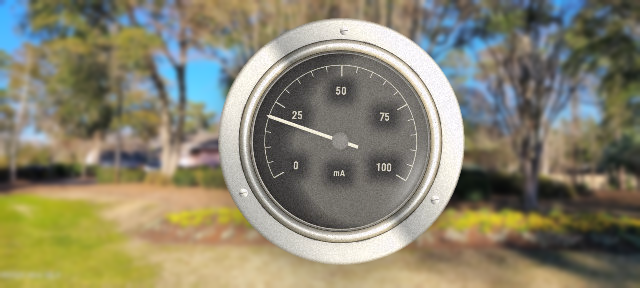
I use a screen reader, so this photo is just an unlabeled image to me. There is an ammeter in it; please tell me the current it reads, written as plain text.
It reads 20 mA
